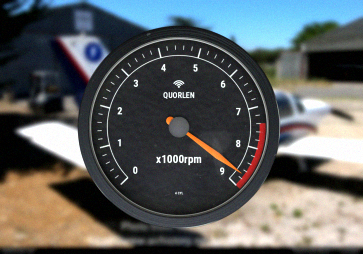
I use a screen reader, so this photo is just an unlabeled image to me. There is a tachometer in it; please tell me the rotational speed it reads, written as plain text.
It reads 8700 rpm
